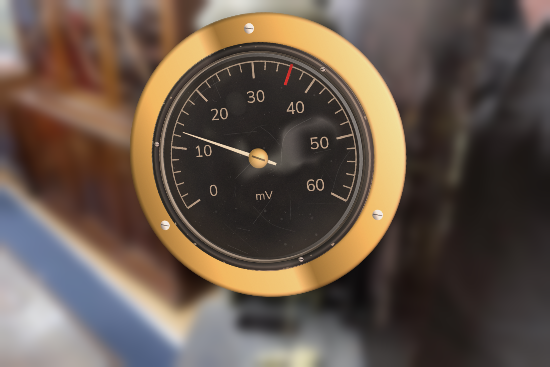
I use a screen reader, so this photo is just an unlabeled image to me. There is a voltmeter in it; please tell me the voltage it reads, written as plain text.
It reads 13 mV
